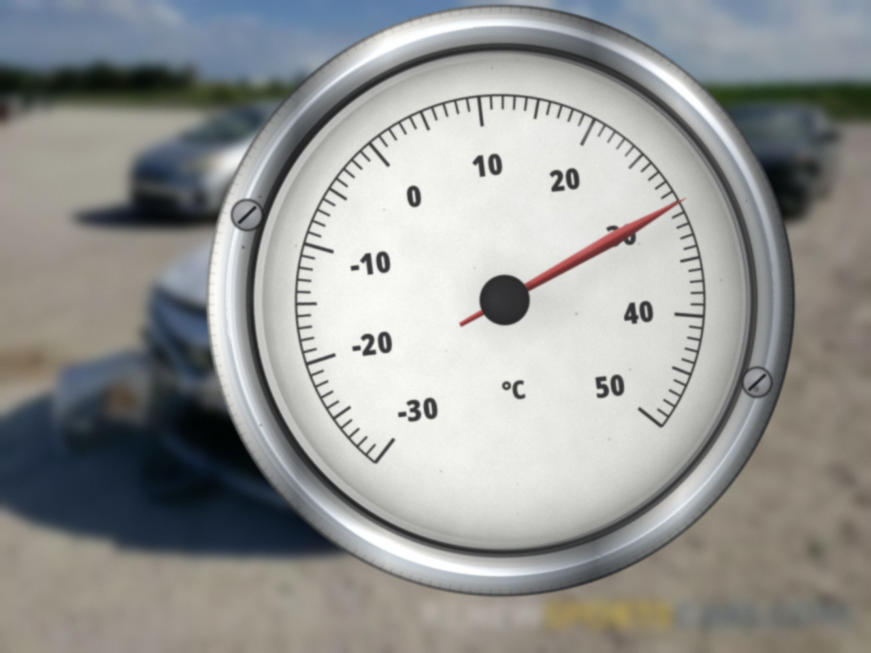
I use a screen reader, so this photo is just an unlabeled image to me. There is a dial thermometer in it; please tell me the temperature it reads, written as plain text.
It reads 30 °C
